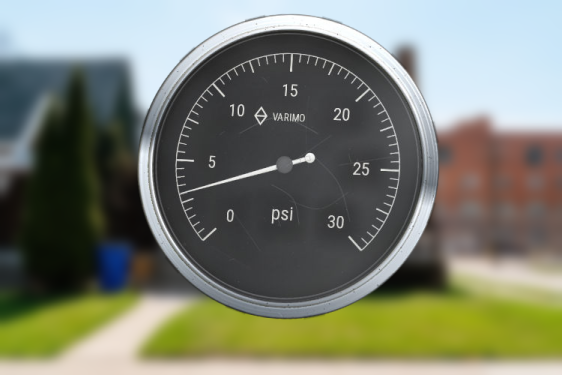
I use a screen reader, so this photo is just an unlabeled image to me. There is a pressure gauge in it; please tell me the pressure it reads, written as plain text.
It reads 3 psi
